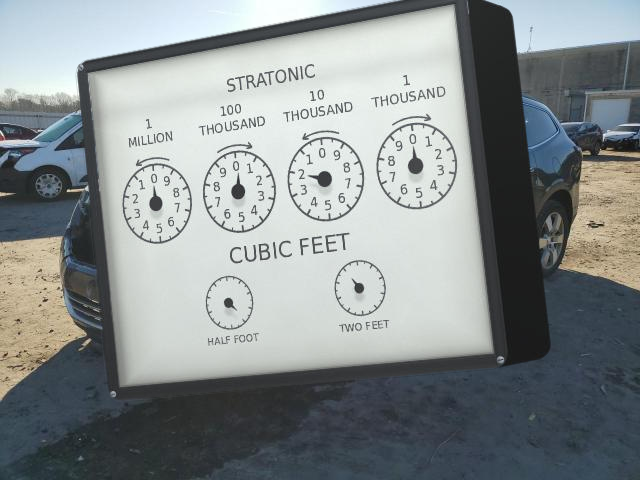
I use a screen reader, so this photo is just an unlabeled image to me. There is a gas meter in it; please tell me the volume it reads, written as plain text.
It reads 2000 ft³
